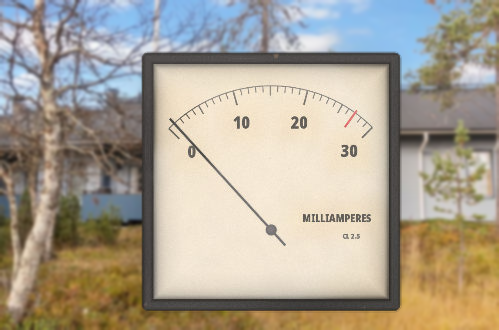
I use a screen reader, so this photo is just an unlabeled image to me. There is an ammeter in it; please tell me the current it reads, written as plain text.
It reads 1 mA
